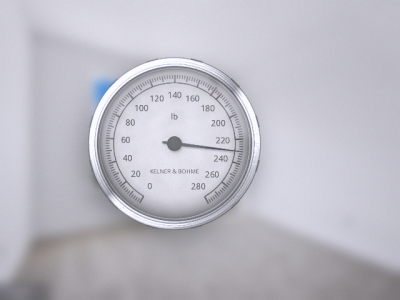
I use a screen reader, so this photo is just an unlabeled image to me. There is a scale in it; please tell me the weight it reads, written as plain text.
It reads 230 lb
